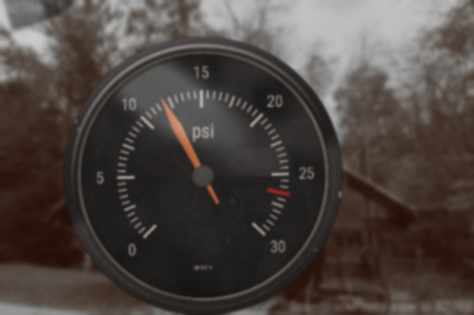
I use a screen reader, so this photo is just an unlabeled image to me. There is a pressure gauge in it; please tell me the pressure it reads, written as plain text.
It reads 12 psi
